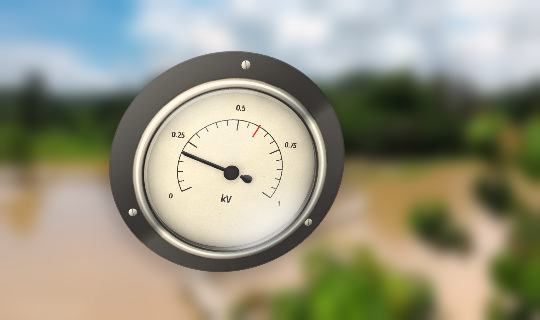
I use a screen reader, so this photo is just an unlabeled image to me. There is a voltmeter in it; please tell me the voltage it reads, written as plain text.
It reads 0.2 kV
